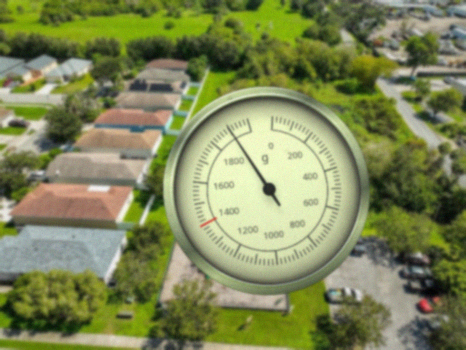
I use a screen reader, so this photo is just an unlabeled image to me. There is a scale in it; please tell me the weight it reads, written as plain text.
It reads 1900 g
